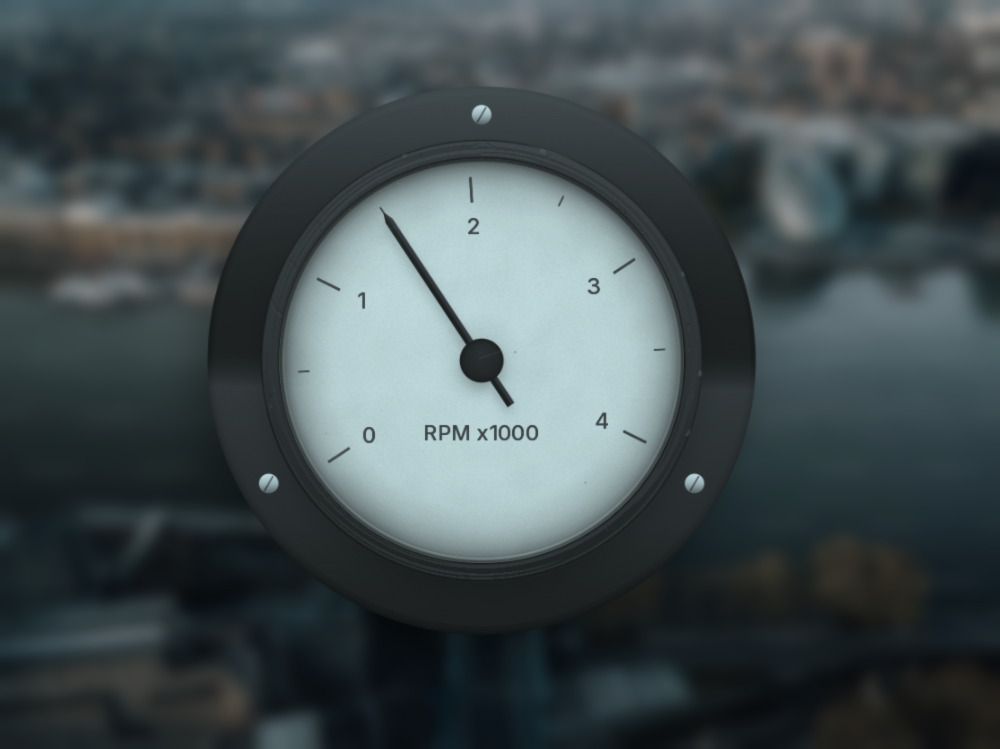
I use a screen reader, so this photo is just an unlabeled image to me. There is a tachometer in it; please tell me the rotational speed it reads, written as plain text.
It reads 1500 rpm
